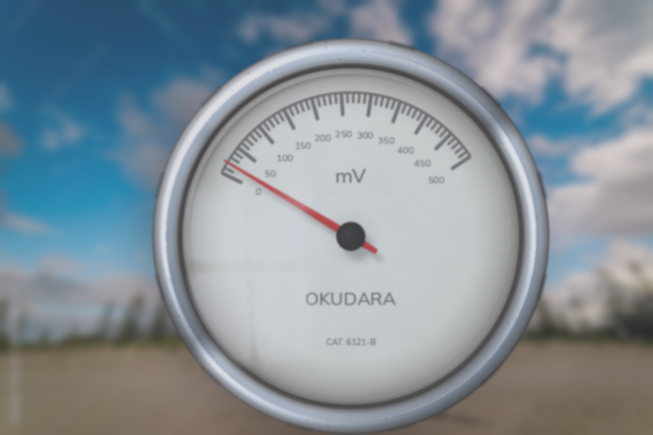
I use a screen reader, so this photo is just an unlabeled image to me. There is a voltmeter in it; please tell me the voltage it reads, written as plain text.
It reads 20 mV
